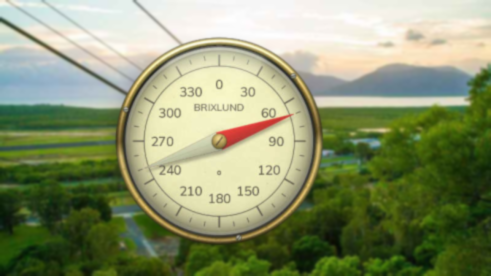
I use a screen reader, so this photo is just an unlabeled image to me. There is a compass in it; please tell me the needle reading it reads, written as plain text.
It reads 70 °
